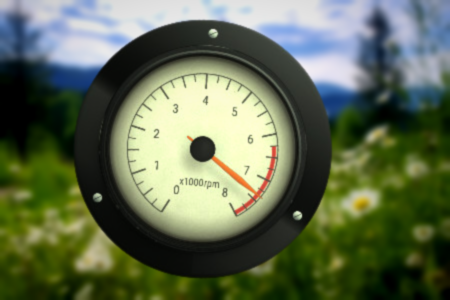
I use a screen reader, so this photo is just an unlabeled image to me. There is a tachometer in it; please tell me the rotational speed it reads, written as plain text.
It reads 7375 rpm
